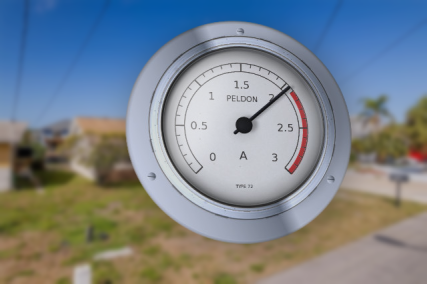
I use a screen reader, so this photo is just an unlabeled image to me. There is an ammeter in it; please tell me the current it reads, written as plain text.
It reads 2.05 A
